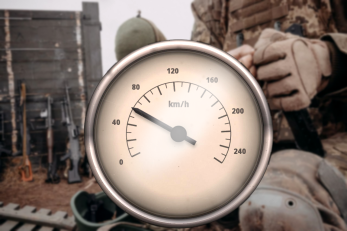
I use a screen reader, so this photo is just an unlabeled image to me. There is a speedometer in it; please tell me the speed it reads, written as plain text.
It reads 60 km/h
